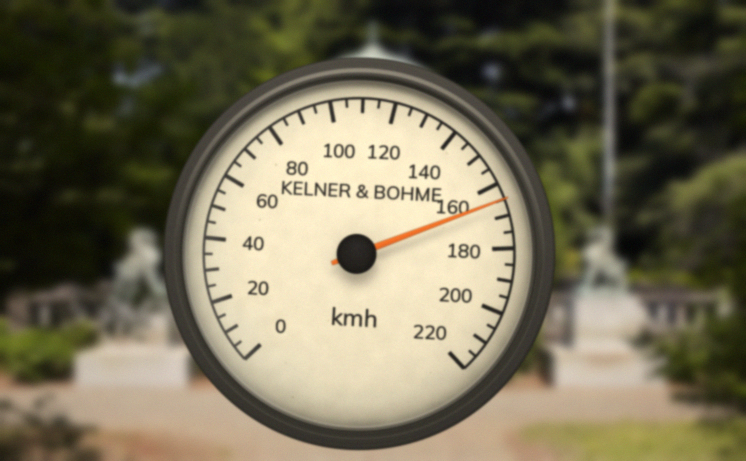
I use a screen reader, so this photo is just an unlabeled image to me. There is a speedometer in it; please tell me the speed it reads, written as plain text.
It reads 165 km/h
